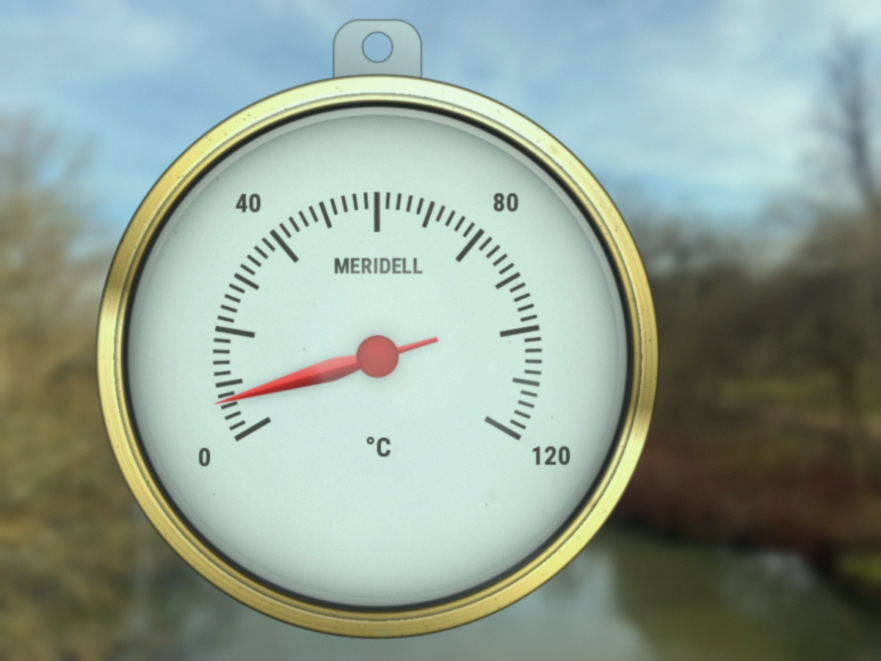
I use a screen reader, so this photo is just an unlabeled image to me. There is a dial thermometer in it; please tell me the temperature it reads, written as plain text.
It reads 7 °C
